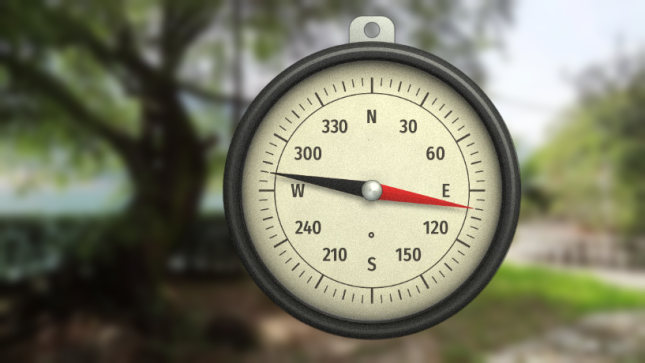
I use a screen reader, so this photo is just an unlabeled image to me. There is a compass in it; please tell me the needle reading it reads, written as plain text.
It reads 100 °
